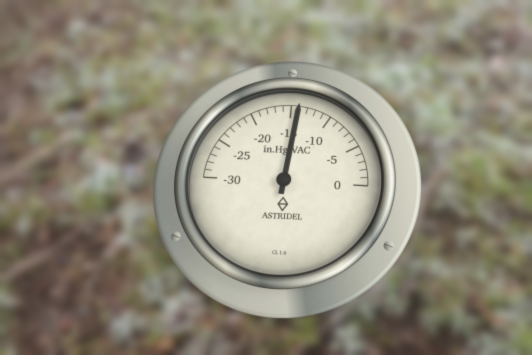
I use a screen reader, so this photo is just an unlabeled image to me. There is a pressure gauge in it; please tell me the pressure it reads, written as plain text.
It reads -14 inHg
